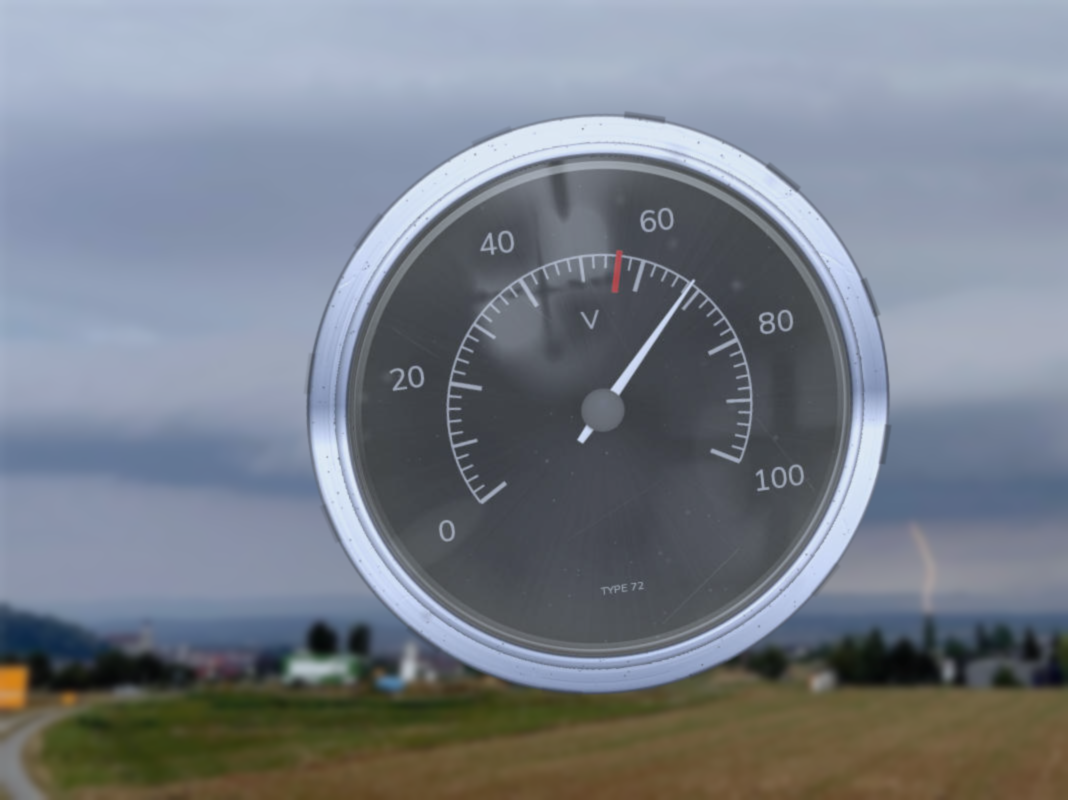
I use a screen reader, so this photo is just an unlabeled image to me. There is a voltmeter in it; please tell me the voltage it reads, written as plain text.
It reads 68 V
